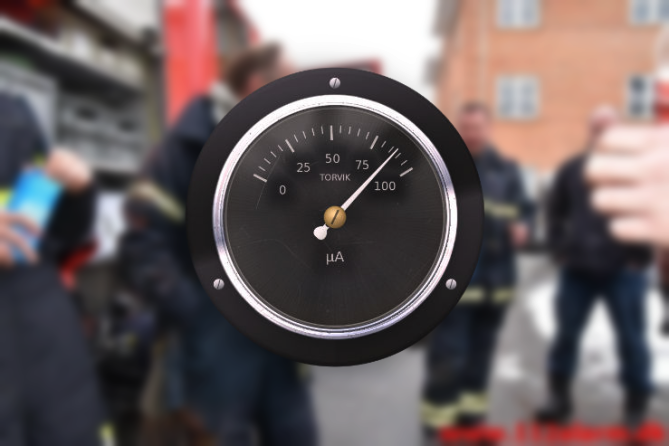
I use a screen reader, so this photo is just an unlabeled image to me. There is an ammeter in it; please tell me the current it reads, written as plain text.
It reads 87.5 µA
